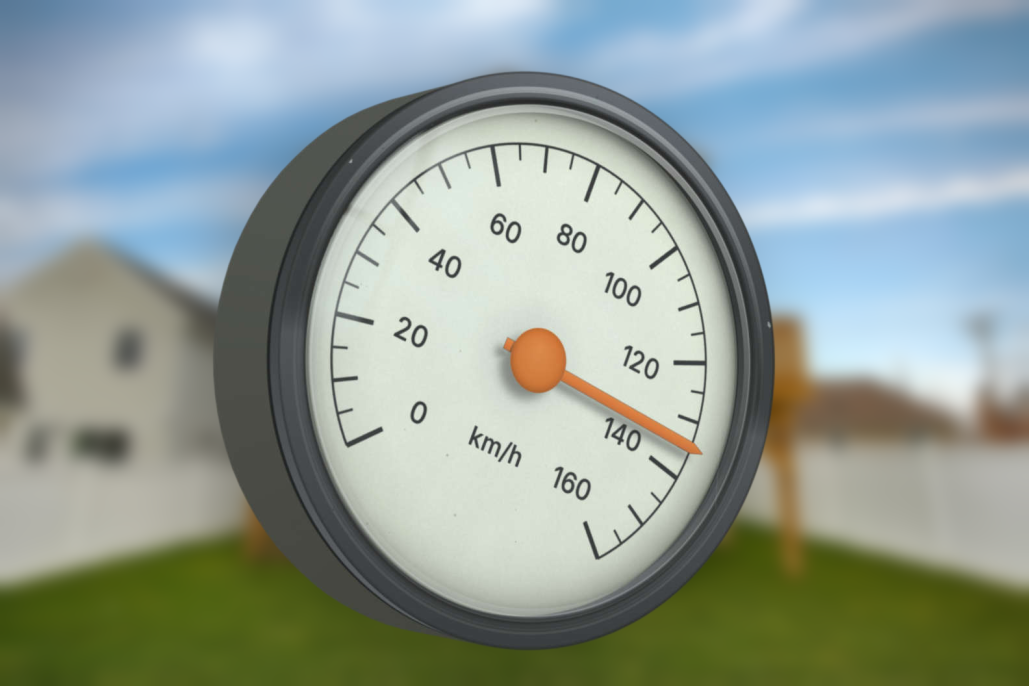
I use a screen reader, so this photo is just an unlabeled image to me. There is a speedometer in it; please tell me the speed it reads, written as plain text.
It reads 135 km/h
